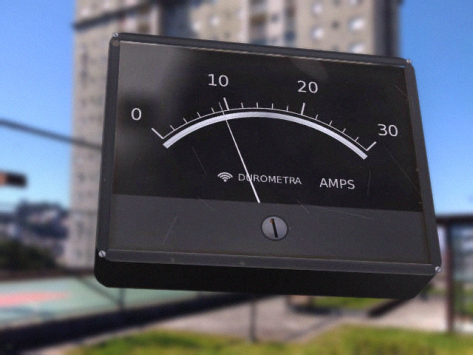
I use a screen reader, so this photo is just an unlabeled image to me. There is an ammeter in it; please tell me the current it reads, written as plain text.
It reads 9 A
